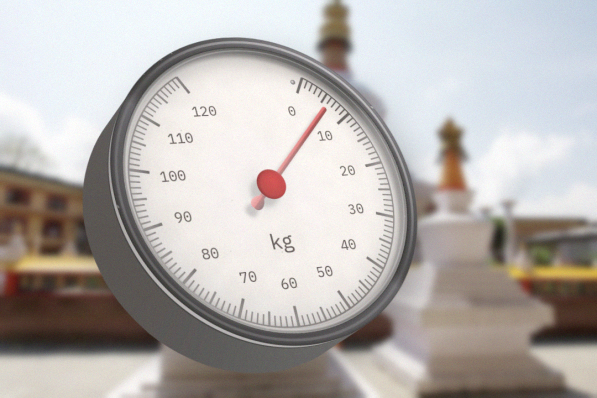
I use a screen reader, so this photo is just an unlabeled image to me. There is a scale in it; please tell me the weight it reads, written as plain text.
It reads 6 kg
